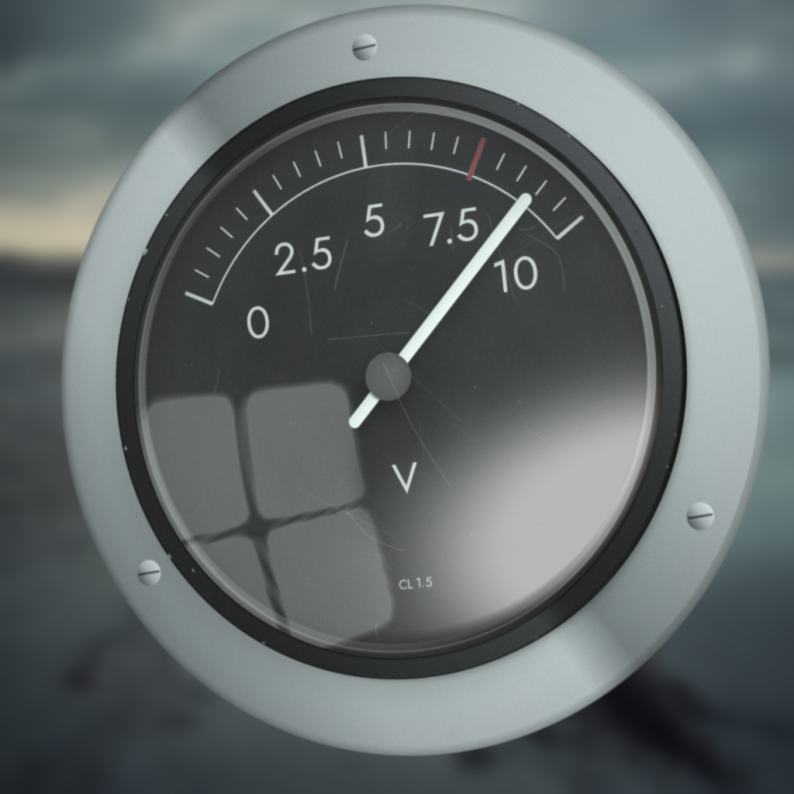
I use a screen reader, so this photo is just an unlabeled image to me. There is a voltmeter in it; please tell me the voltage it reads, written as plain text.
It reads 9 V
